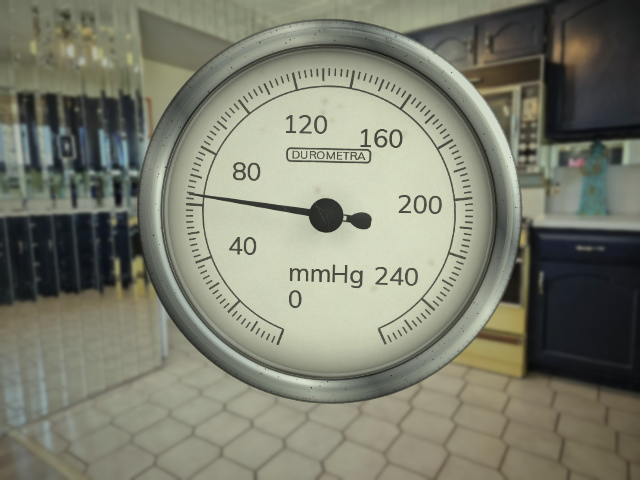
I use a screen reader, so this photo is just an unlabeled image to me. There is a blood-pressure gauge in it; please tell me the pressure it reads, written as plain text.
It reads 64 mmHg
